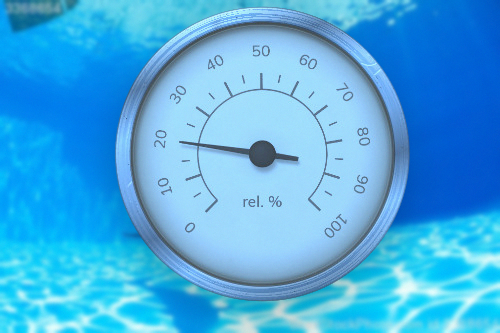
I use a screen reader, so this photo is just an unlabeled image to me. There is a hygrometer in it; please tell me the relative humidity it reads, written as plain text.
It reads 20 %
